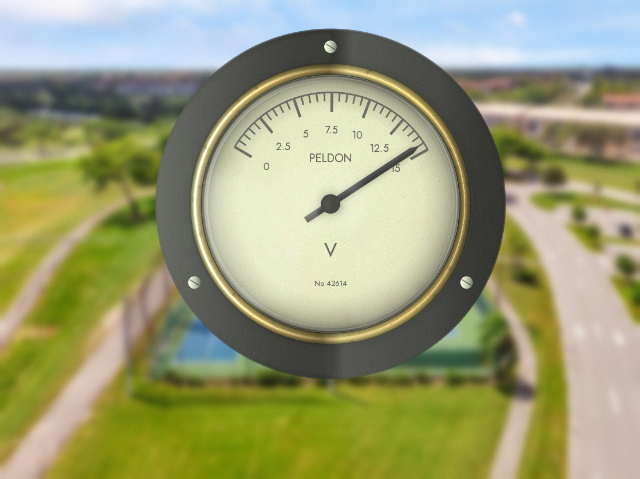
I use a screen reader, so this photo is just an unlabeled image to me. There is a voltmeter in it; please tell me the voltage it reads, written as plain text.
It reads 14.5 V
